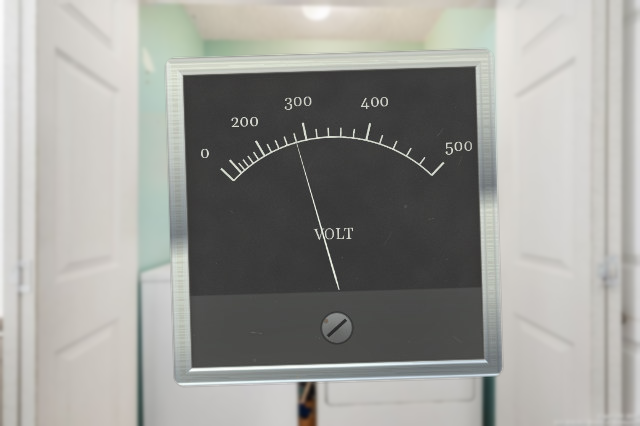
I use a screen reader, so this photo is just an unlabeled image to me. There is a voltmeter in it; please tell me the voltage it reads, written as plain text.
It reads 280 V
